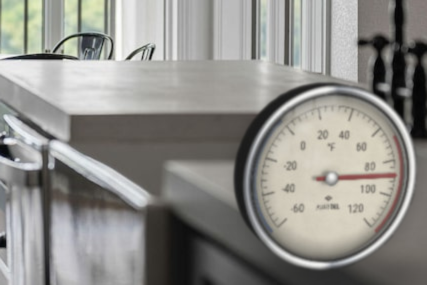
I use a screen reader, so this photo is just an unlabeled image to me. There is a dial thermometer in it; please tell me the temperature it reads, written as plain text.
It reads 88 °F
